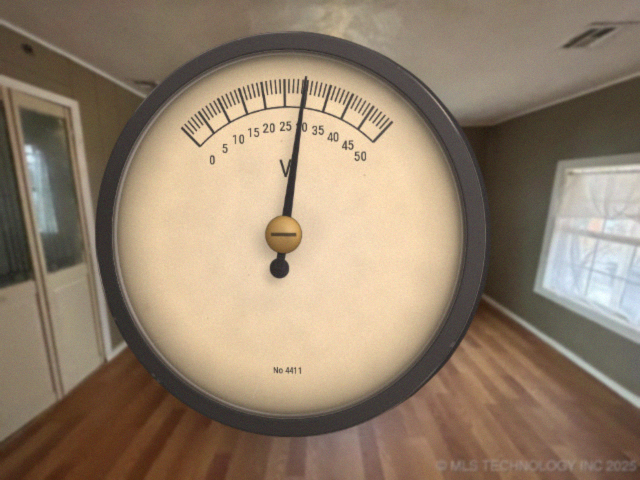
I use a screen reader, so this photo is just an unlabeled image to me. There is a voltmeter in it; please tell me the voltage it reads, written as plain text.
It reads 30 V
